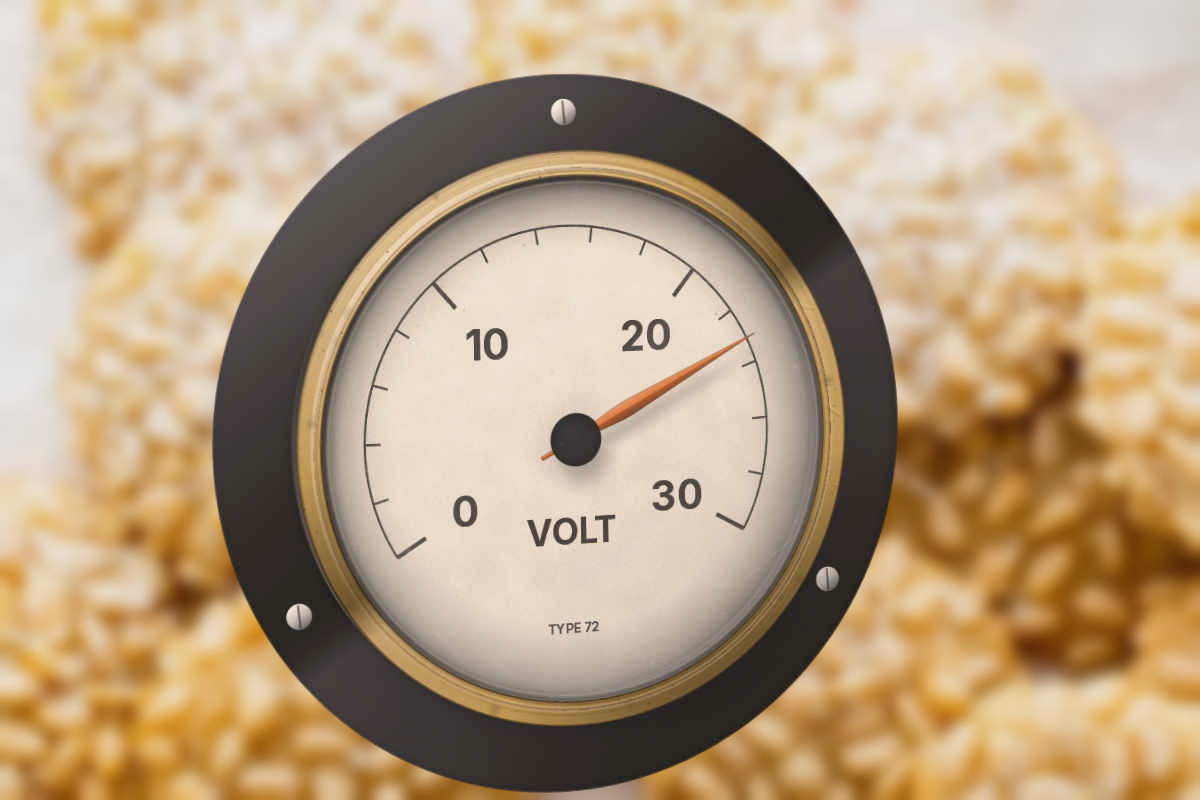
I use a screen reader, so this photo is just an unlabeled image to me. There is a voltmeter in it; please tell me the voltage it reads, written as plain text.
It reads 23 V
